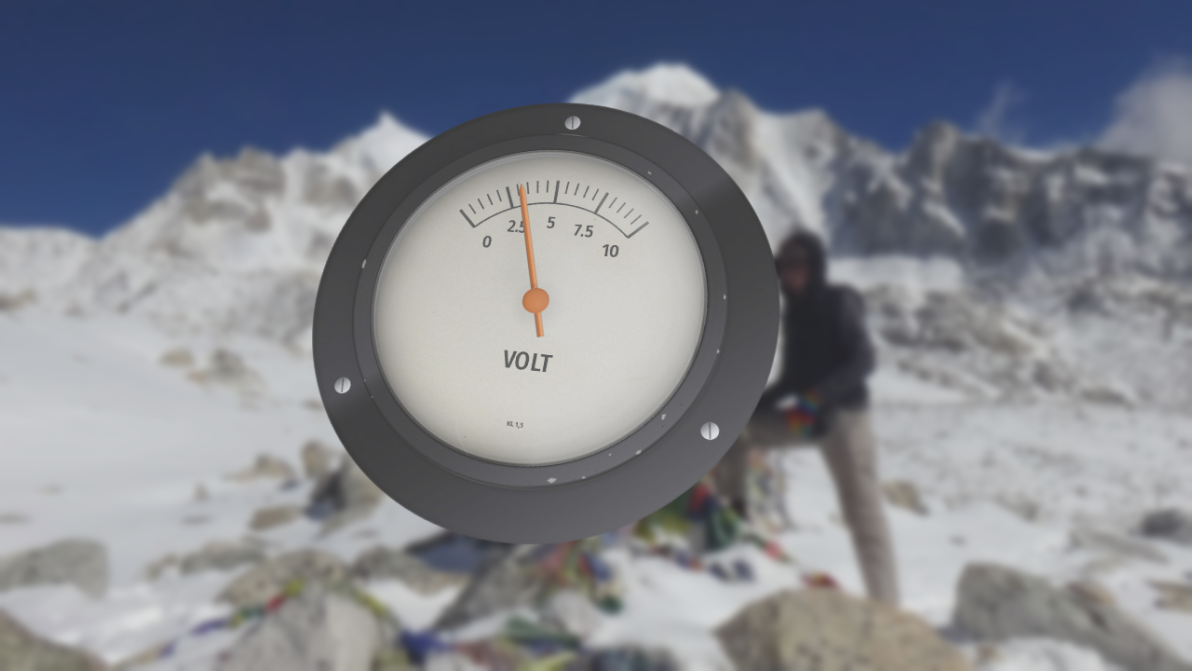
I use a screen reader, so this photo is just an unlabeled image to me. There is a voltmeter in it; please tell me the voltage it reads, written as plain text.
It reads 3.25 V
